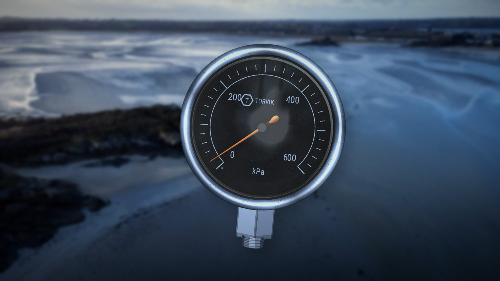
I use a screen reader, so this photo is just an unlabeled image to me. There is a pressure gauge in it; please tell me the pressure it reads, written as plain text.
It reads 20 kPa
